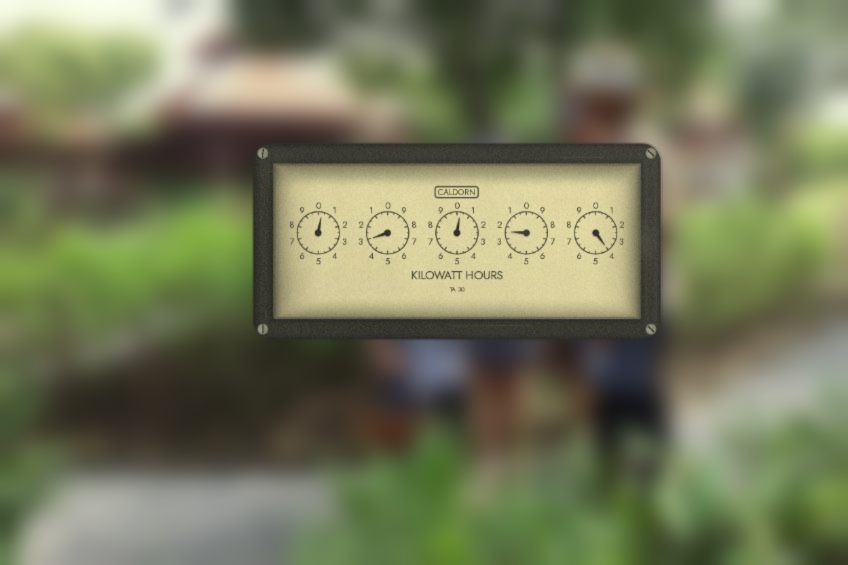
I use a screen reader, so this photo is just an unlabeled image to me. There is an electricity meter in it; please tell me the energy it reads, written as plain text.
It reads 3024 kWh
